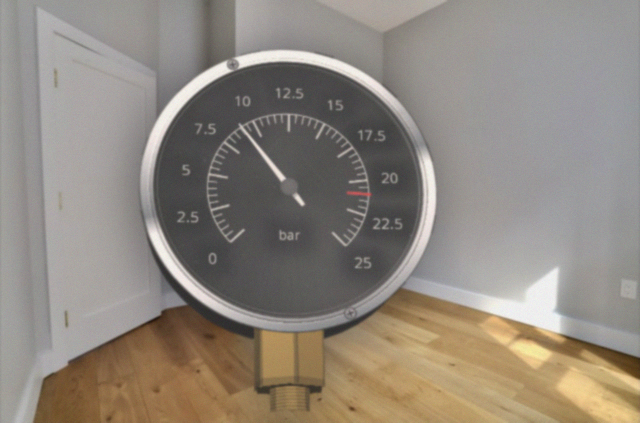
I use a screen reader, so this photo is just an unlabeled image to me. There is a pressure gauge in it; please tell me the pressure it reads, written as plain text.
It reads 9 bar
